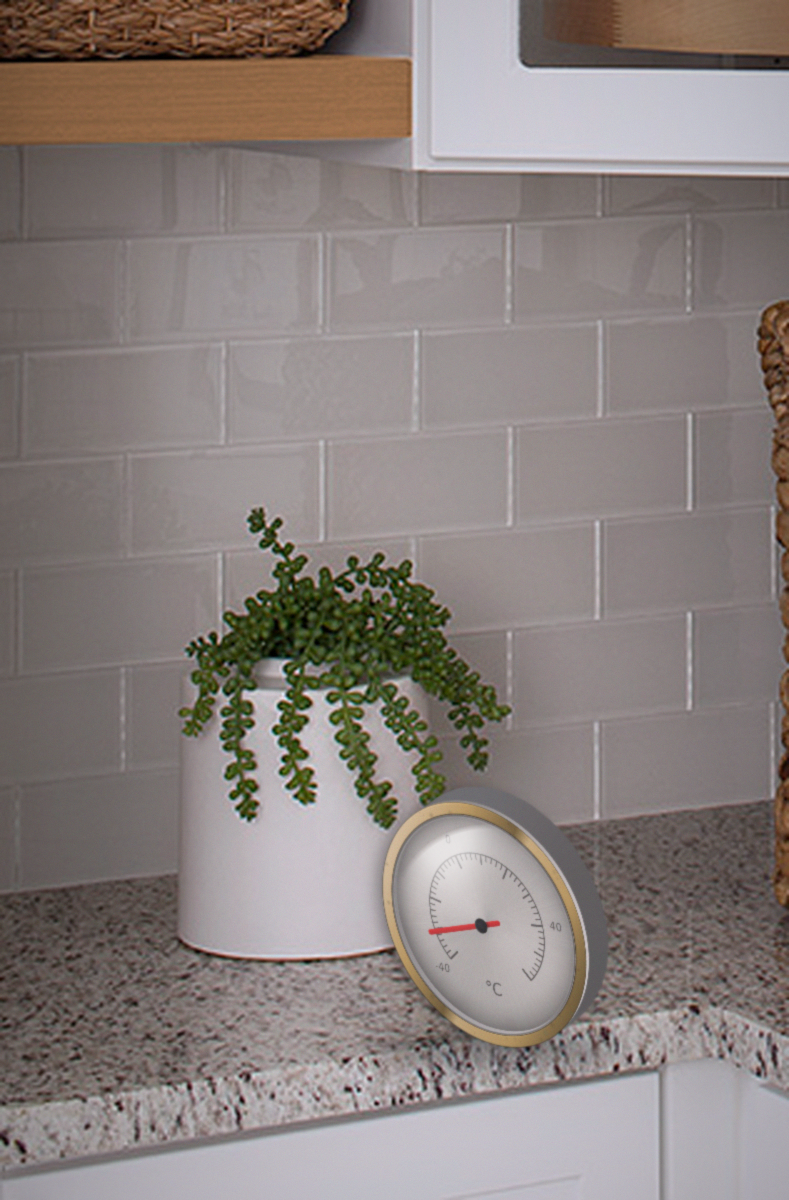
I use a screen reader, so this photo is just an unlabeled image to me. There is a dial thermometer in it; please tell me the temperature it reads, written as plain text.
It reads -30 °C
